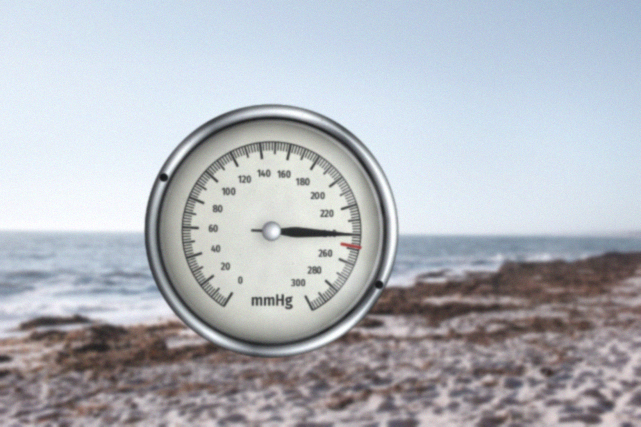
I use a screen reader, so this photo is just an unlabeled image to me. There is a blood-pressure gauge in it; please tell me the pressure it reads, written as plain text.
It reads 240 mmHg
